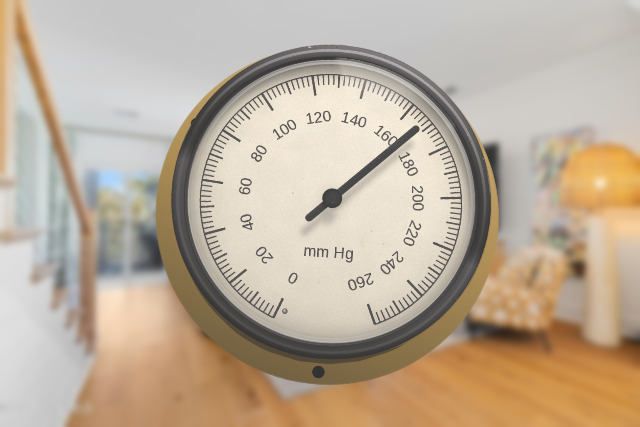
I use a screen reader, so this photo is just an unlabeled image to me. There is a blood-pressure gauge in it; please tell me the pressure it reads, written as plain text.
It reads 168 mmHg
